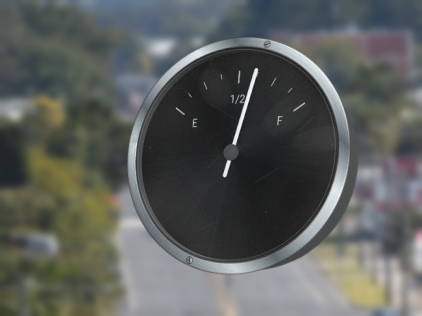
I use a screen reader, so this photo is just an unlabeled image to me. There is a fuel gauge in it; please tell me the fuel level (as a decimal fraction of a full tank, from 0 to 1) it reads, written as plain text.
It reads 0.625
